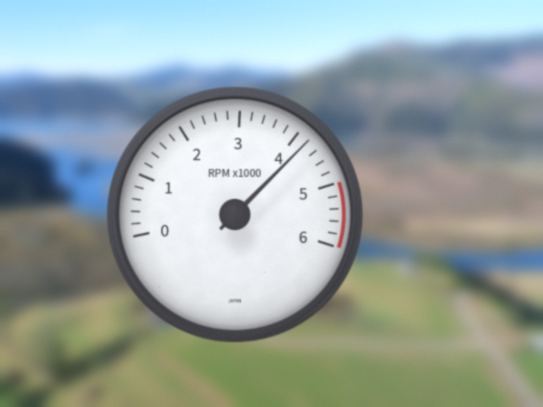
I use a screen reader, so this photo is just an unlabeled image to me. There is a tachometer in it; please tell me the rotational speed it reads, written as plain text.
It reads 4200 rpm
